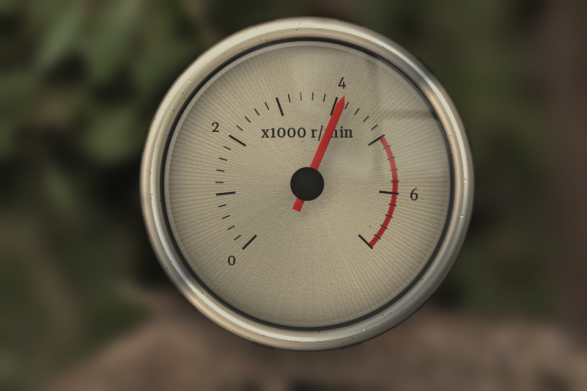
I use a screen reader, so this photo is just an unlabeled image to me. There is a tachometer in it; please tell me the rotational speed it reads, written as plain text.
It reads 4100 rpm
